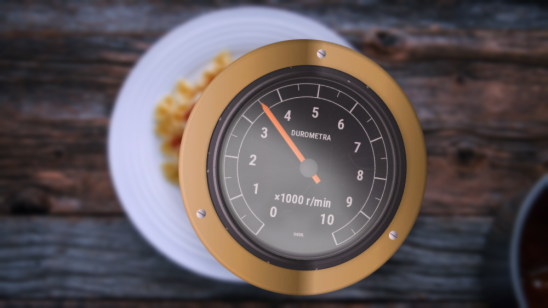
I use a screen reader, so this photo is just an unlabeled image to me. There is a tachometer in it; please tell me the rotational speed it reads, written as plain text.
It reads 3500 rpm
